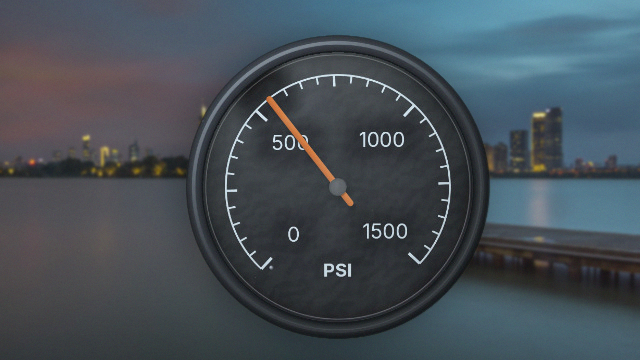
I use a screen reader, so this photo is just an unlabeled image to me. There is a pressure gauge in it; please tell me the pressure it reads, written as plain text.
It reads 550 psi
